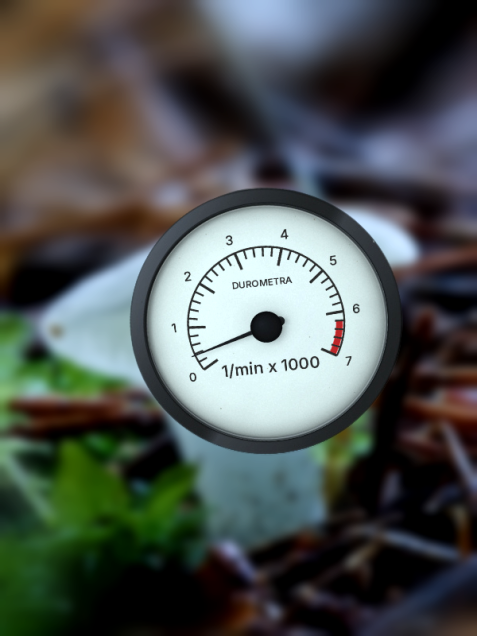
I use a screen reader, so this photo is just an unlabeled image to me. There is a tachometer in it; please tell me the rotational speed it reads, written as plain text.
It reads 400 rpm
